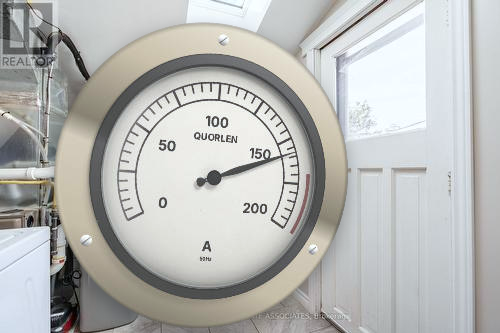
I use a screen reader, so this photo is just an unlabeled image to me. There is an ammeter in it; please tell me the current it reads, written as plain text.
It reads 157.5 A
